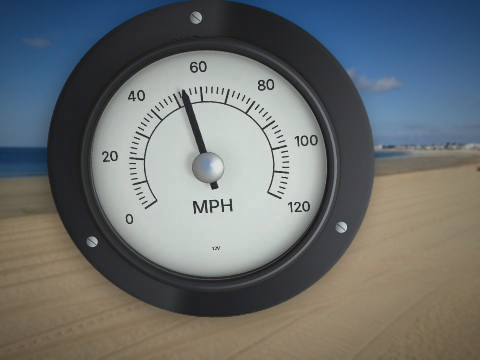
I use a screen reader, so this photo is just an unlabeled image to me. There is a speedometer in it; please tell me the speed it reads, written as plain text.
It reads 54 mph
